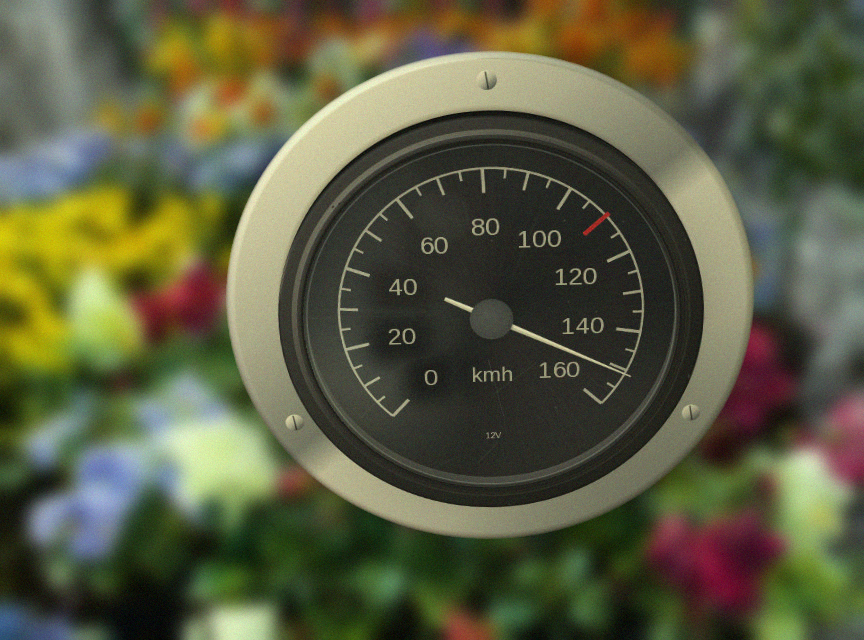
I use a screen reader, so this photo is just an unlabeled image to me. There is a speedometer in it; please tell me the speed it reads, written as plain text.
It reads 150 km/h
